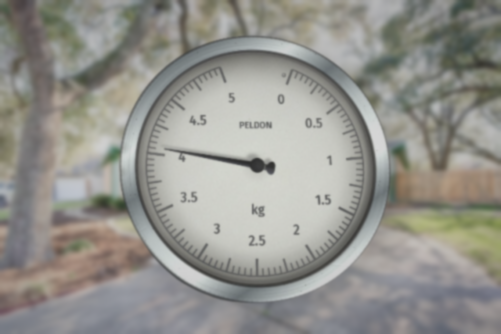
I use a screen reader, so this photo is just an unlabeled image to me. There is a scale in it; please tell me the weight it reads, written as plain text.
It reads 4.05 kg
